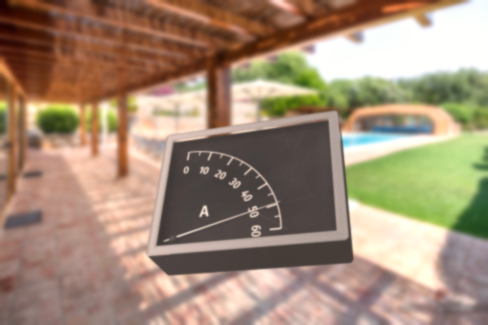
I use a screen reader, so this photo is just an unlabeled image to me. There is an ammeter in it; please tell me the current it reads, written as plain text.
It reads 50 A
